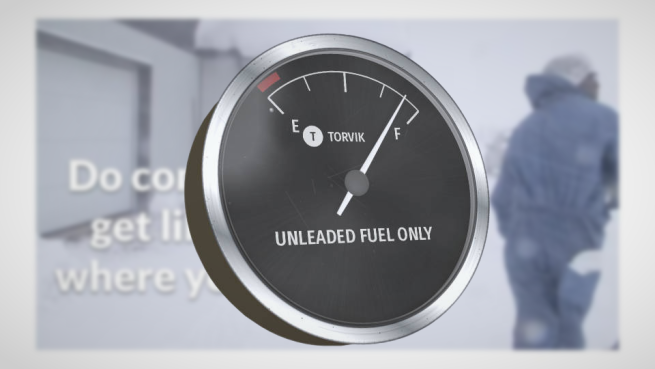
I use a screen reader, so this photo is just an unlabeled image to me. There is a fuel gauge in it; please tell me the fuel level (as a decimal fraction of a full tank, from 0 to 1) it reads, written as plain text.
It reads 0.875
